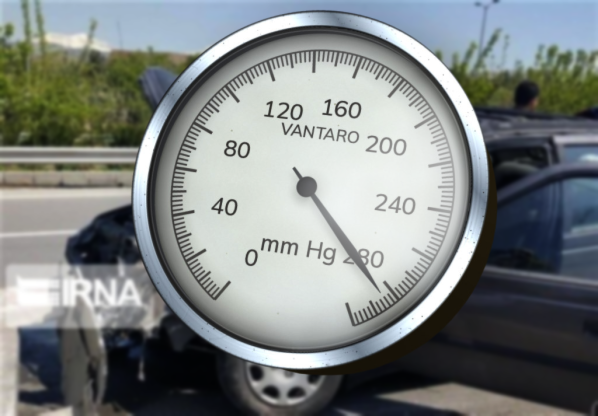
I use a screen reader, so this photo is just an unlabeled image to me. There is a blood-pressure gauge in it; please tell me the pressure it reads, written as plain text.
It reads 284 mmHg
